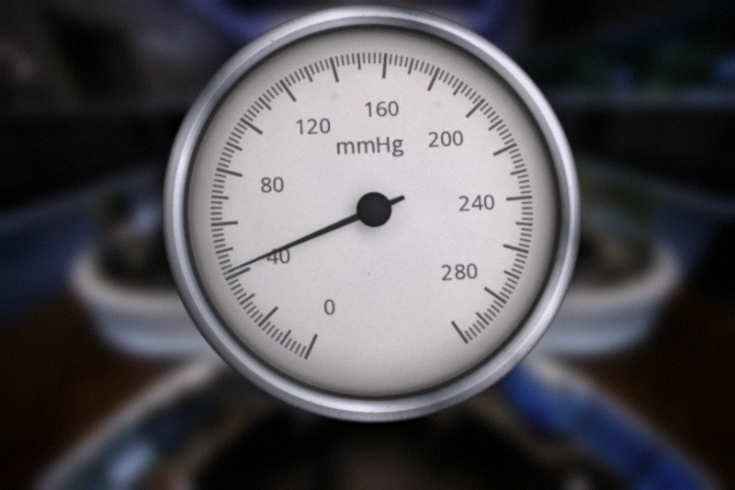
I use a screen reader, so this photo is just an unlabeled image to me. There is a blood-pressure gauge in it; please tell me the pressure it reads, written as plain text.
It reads 42 mmHg
